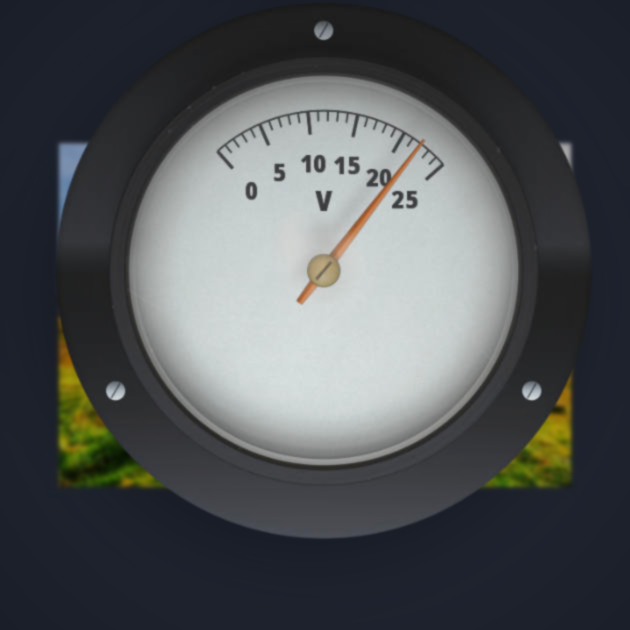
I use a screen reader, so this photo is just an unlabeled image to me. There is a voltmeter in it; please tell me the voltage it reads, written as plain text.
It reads 22 V
